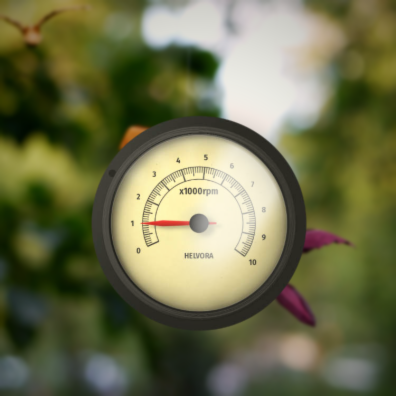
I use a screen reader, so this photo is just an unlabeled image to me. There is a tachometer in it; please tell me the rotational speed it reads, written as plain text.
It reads 1000 rpm
